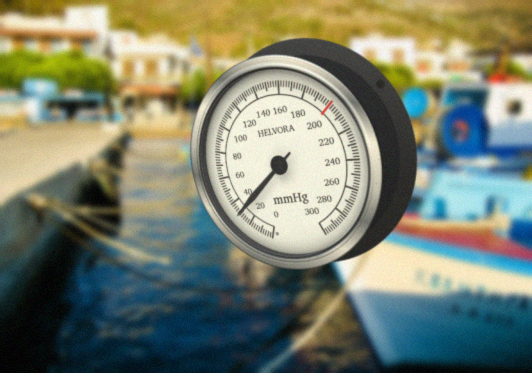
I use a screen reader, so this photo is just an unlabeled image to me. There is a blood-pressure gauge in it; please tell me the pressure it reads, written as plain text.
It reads 30 mmHg
